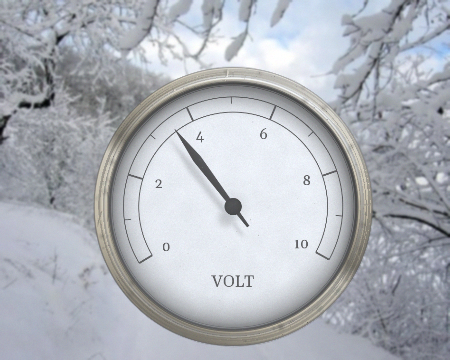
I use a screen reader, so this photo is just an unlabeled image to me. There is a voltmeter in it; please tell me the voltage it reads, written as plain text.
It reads 3.5 V
